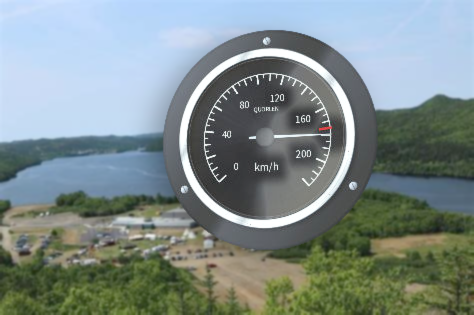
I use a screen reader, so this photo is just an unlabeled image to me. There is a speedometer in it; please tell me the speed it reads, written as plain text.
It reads 180 km/h
